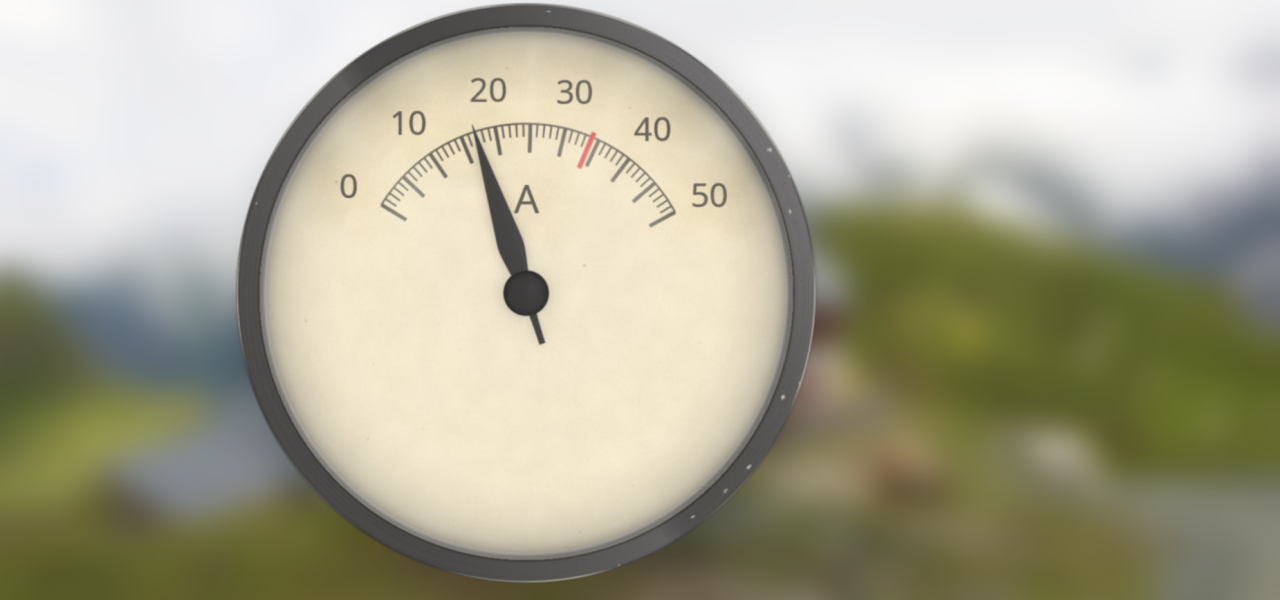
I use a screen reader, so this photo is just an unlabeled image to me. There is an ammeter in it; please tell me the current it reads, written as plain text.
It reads 17 A
